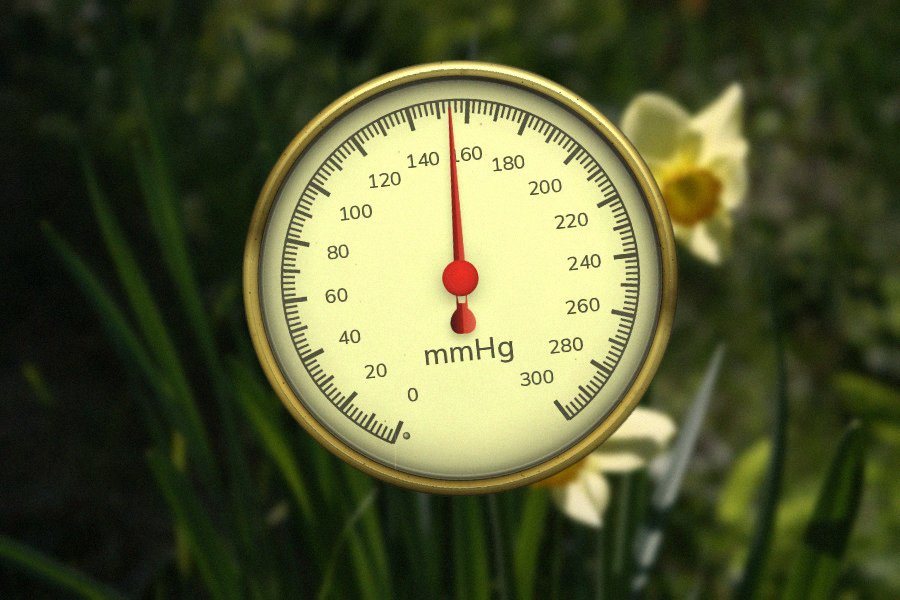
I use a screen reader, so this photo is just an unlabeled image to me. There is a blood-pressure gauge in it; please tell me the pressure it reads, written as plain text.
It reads 154 mmHg
